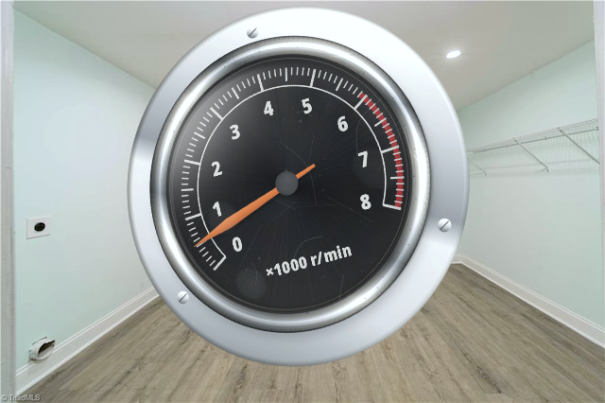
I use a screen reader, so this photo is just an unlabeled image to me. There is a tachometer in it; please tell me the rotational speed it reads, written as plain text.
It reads 500 rpm
